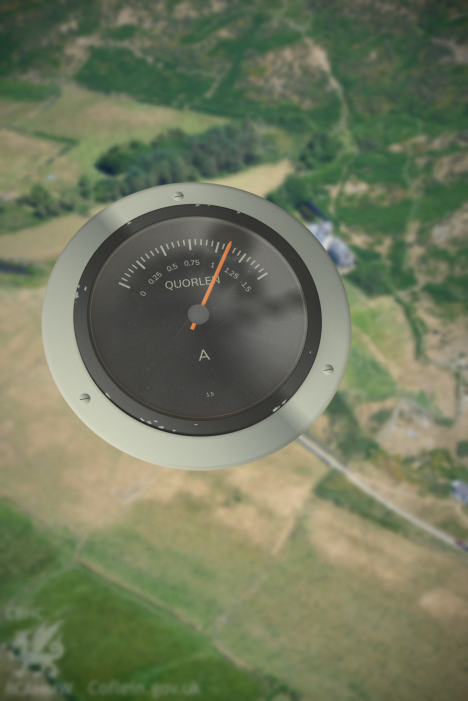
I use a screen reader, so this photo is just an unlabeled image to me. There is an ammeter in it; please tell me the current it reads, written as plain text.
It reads 1.1 A
